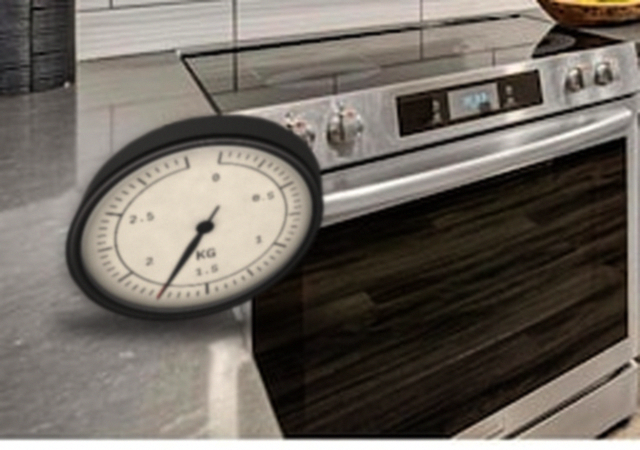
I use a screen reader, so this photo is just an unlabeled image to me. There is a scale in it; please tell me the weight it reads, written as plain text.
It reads 1.75 kg
